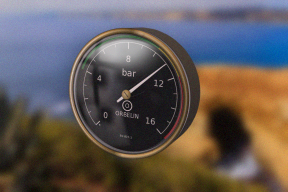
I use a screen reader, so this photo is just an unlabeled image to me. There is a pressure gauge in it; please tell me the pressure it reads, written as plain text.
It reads 11 bar
